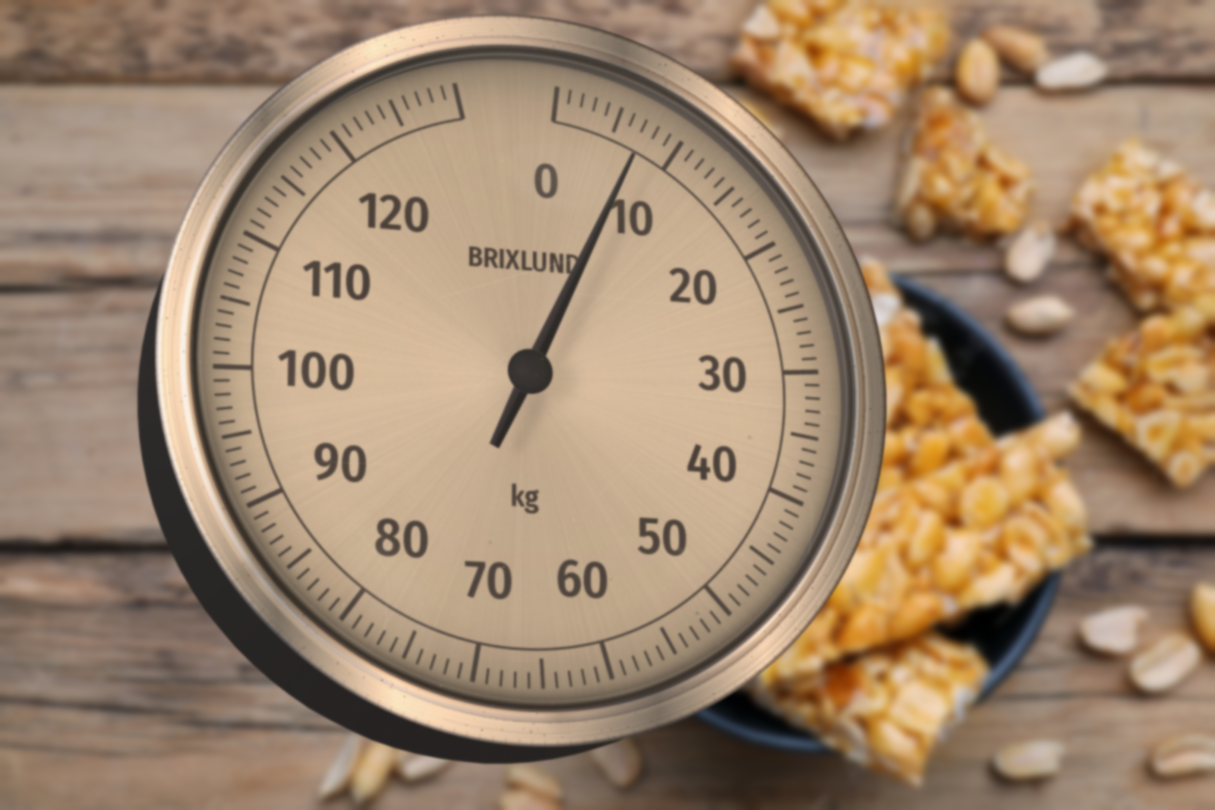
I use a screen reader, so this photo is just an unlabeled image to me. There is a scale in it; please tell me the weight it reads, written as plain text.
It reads 7 kg
